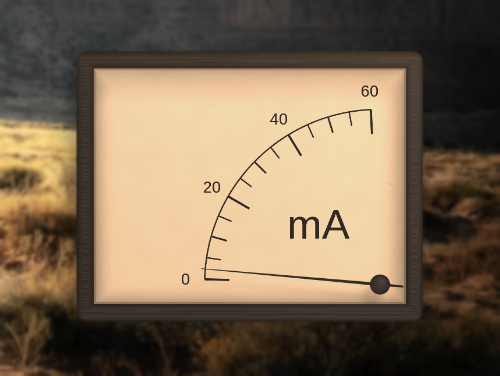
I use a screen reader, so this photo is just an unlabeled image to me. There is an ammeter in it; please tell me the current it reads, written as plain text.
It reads 2.5 mA
